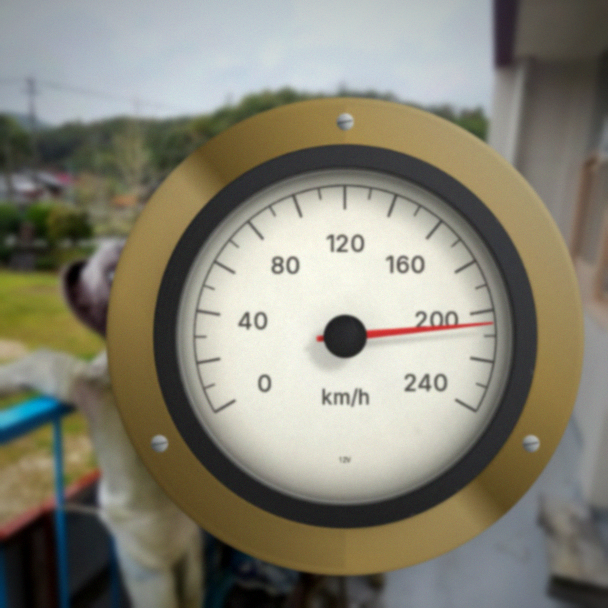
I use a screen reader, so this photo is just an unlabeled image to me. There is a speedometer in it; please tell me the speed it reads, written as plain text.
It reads 205 km/h
